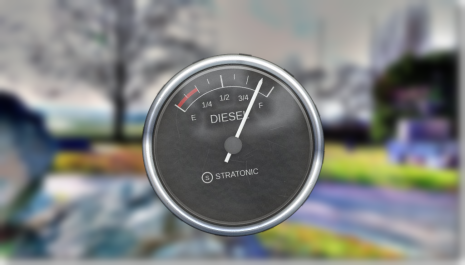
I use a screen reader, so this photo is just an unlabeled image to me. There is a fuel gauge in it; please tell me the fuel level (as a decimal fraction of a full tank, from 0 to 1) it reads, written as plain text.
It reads 0.875
